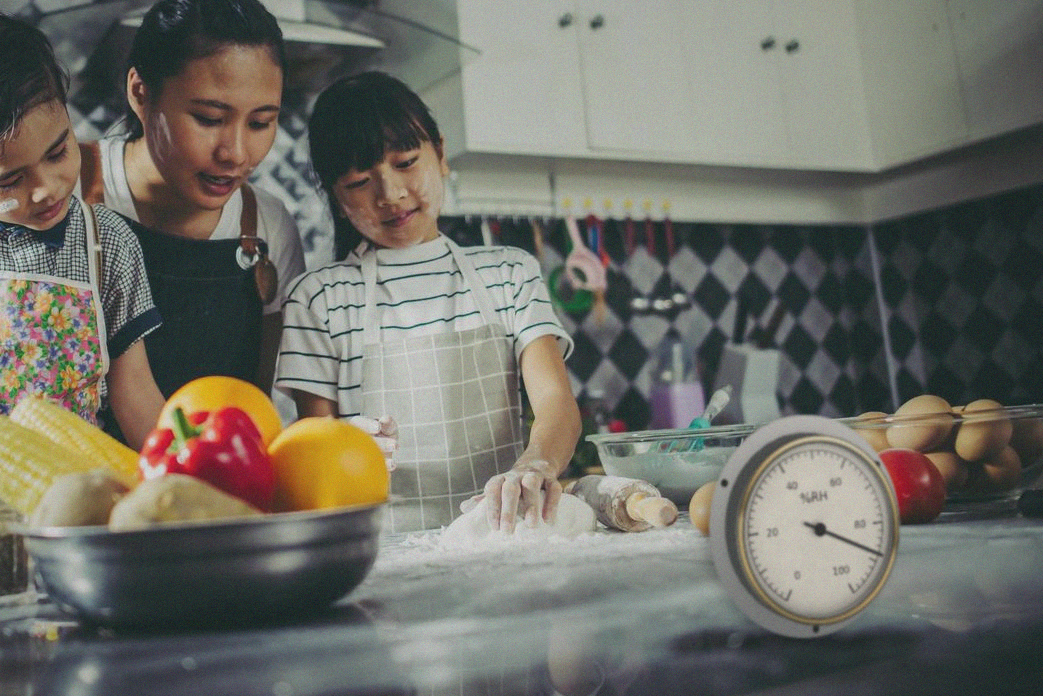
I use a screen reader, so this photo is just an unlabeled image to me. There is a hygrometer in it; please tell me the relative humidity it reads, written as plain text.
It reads 88 %
